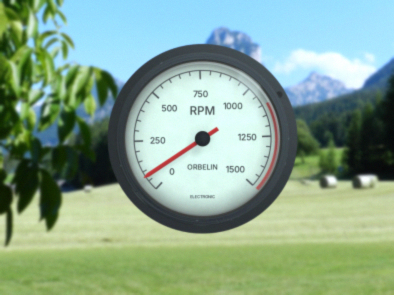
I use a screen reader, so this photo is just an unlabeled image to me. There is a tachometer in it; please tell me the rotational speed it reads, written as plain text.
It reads 75 rpm
